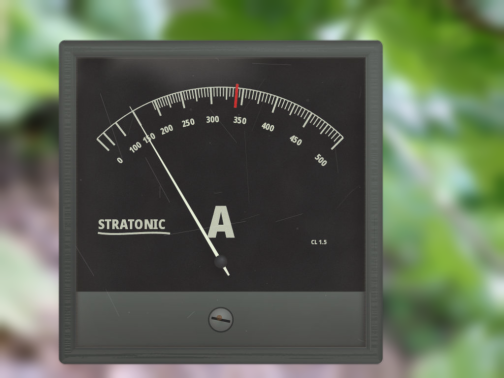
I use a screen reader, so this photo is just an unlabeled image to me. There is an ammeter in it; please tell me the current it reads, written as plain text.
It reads 150 A
